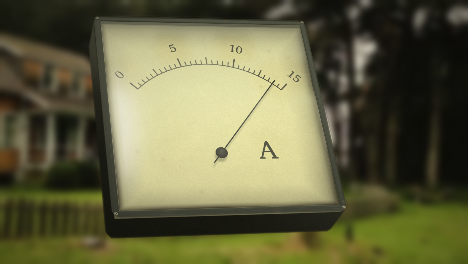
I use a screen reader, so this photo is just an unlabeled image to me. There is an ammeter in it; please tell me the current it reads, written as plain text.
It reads 14 A
